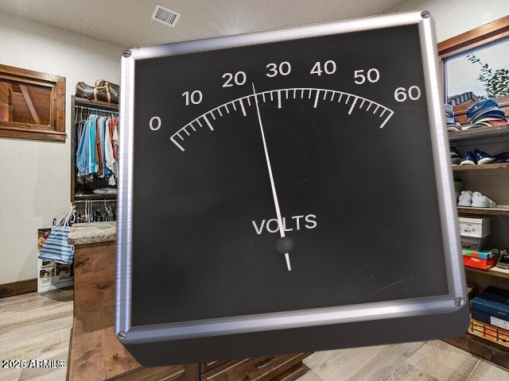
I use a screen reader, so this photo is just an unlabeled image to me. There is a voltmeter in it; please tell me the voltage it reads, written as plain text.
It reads 24 V
